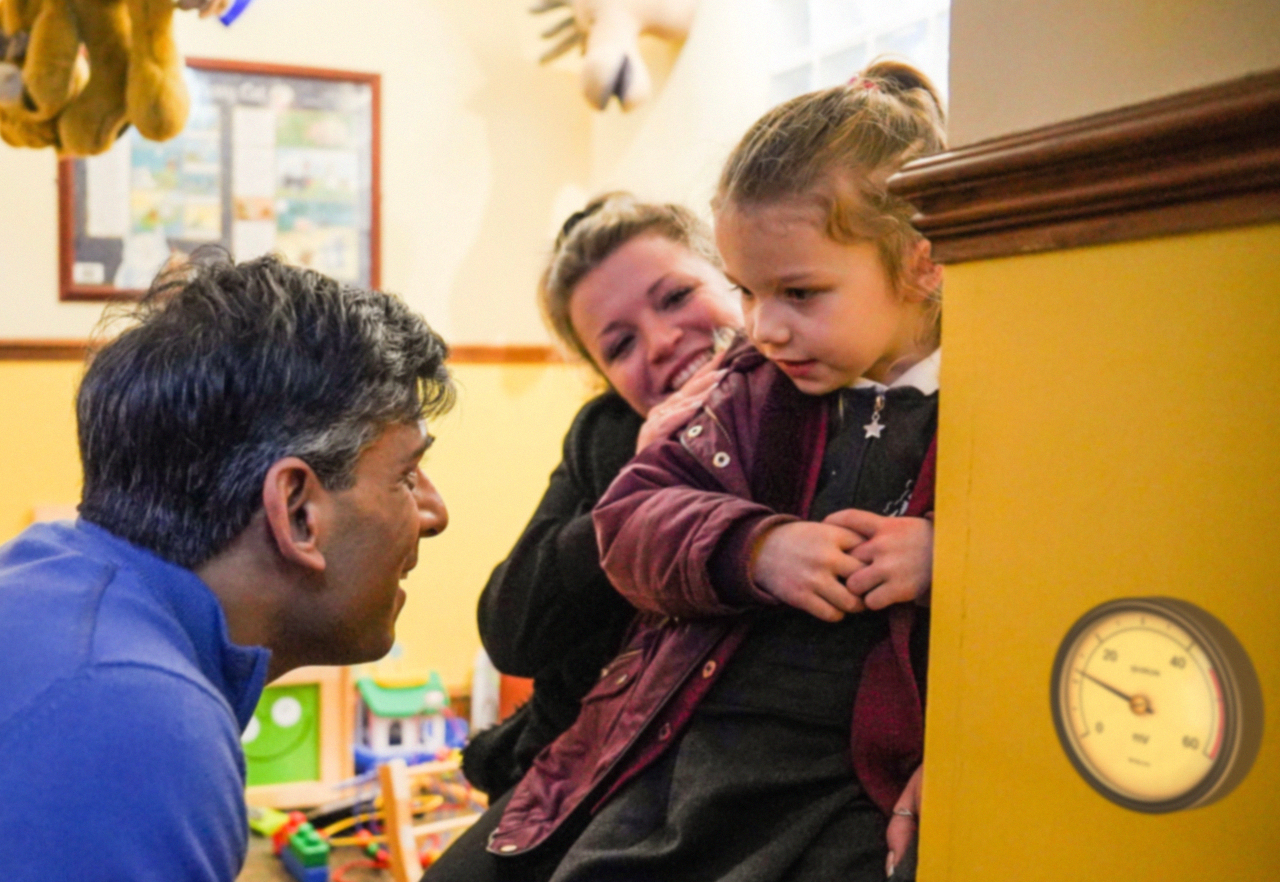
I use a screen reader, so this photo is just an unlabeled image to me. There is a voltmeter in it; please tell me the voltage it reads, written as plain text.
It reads 12.5 mV
